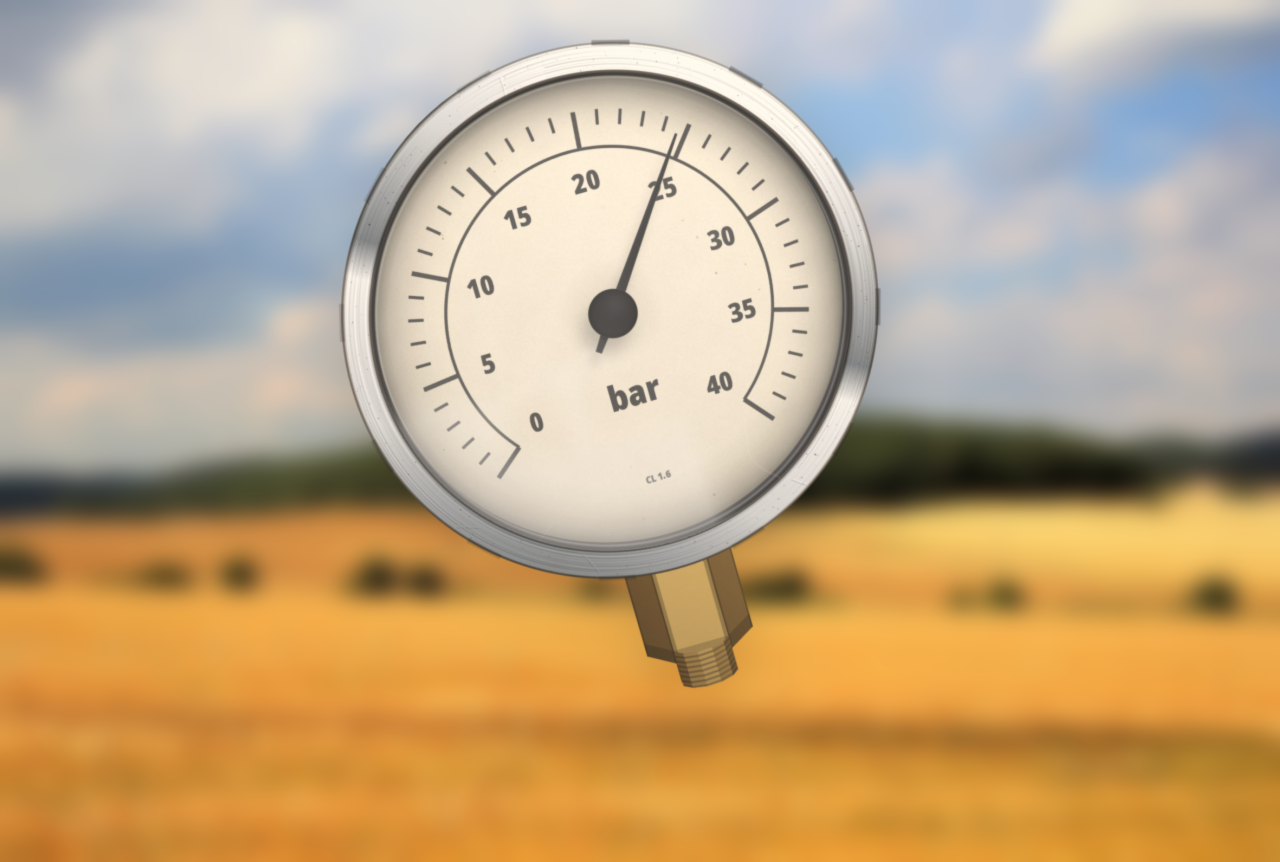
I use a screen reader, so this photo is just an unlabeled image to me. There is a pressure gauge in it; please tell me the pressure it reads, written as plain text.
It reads 24.5 bar
